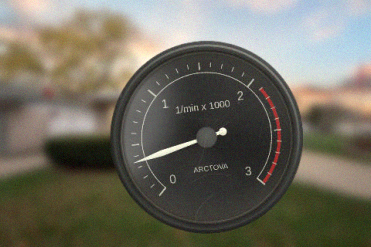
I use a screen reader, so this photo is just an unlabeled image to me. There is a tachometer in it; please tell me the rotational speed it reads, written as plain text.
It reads 350 rpm
